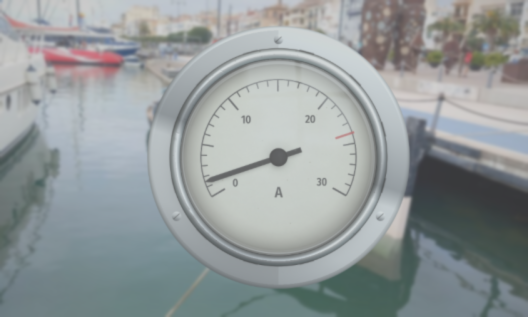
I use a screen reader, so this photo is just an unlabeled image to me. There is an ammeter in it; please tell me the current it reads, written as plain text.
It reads 1.5 A
